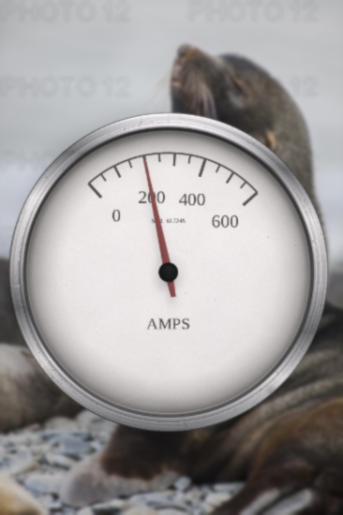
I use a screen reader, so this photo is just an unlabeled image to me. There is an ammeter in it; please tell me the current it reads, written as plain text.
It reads 200 A
